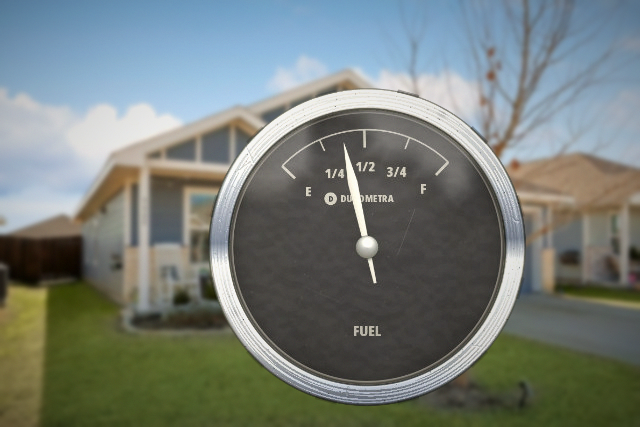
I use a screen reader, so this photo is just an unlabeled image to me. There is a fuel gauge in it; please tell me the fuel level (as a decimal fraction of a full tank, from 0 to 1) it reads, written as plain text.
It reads 0.375
